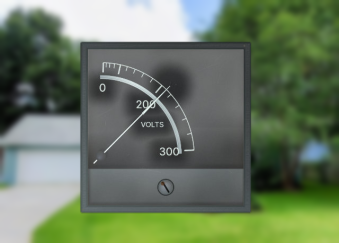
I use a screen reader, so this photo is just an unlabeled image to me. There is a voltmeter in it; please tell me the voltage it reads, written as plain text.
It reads 210 V
